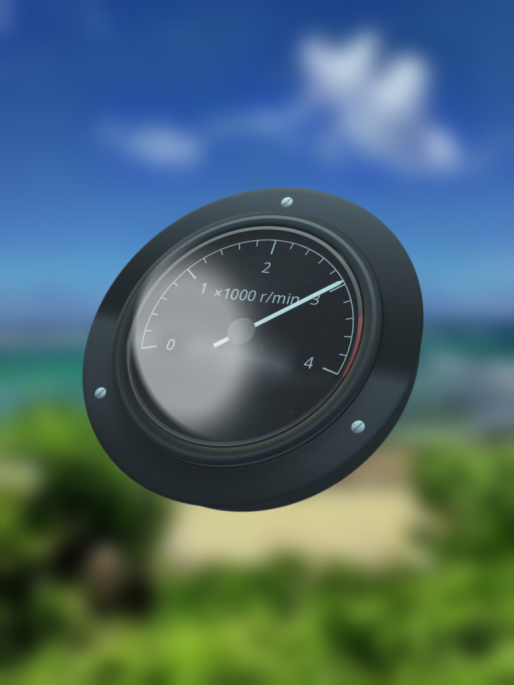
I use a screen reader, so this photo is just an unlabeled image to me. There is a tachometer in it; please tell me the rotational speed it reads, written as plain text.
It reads 3000 rpm
